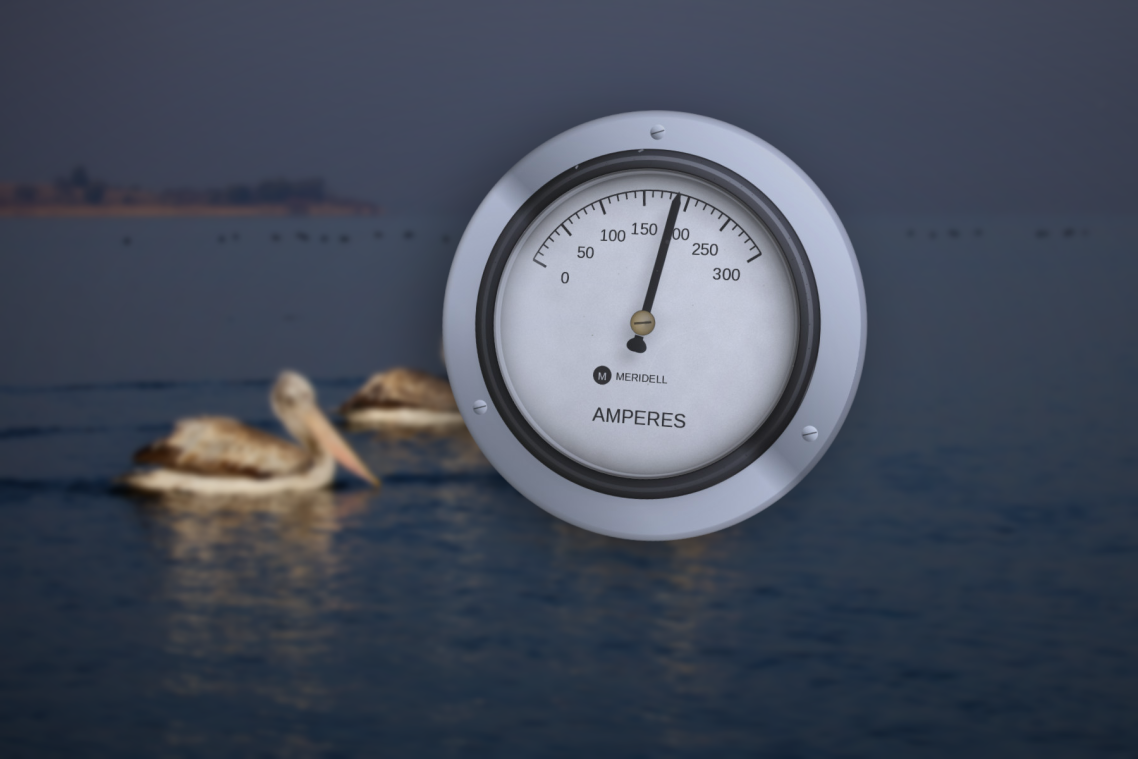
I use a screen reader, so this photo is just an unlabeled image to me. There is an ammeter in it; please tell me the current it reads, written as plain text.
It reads 190 A
